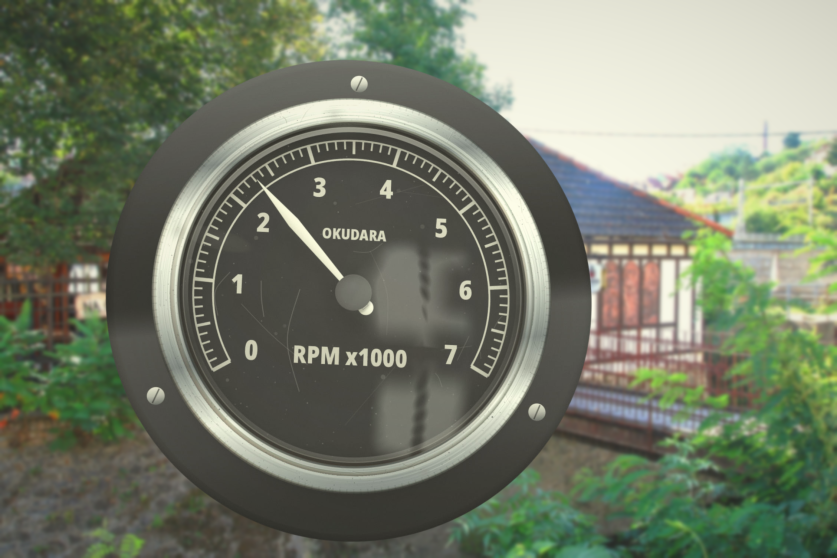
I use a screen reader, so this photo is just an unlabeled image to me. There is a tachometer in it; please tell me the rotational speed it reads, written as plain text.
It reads 2300 rpm
